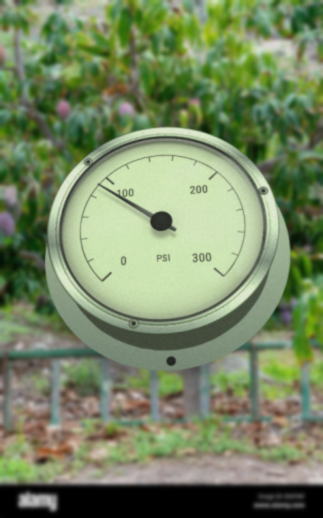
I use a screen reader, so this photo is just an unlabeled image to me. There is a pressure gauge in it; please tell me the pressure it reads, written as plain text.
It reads 90 psi
